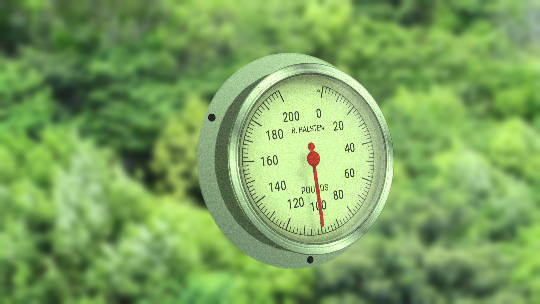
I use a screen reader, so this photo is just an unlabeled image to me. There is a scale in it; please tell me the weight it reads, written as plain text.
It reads 100 lb
